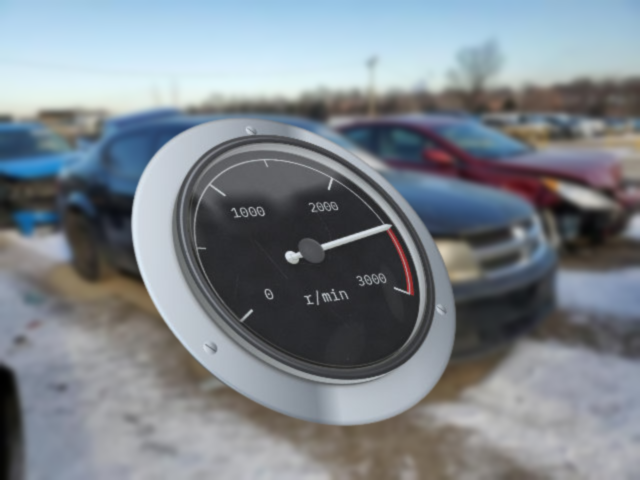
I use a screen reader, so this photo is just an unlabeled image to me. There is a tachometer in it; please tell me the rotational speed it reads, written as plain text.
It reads 2500 rpm
